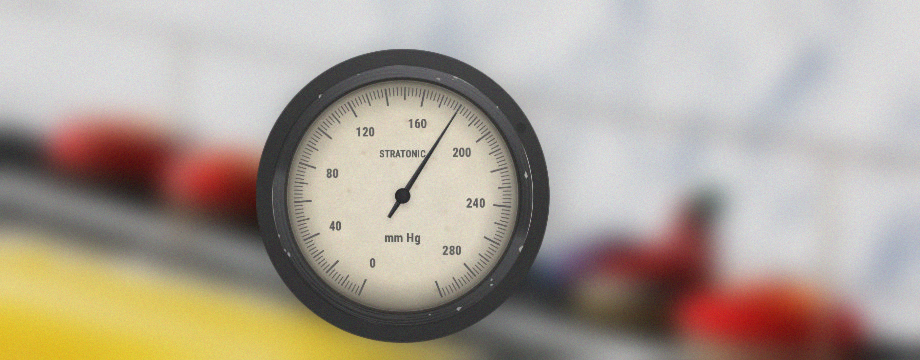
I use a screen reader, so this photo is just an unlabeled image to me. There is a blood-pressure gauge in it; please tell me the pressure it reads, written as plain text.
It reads 180 mmHg
